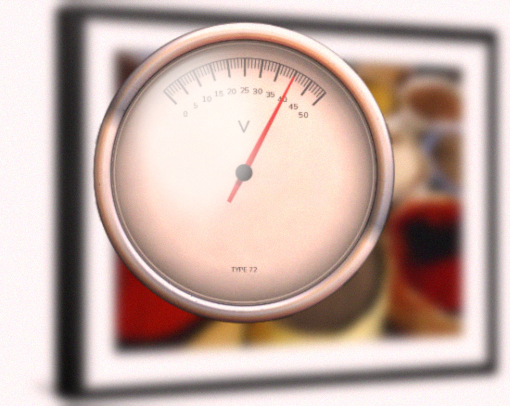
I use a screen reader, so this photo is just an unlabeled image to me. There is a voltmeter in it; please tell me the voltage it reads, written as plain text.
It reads 40 V
